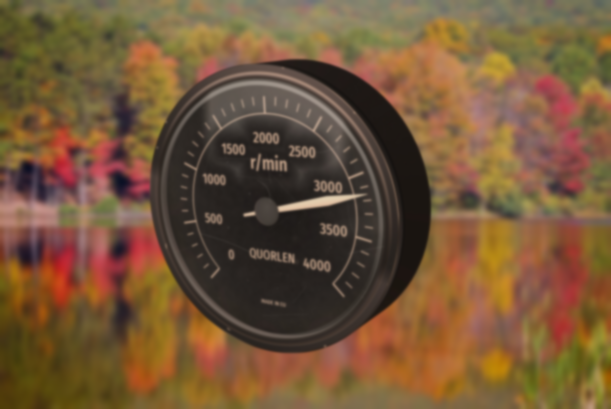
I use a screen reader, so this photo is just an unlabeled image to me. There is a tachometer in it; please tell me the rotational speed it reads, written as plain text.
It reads 3150 rpm
